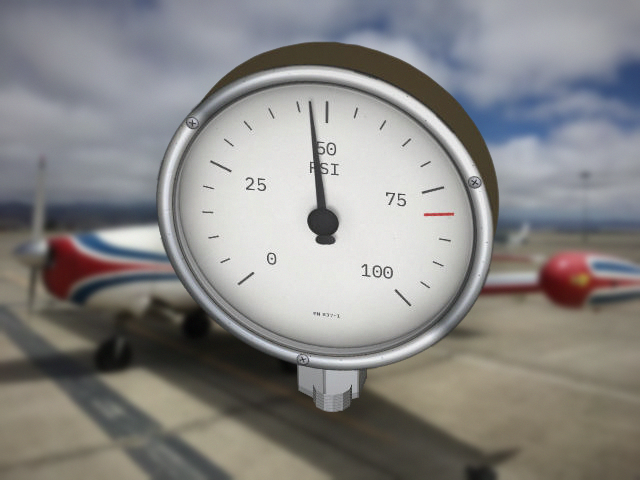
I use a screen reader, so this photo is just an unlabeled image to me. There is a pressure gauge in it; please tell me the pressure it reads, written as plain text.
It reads 47.5 psi
